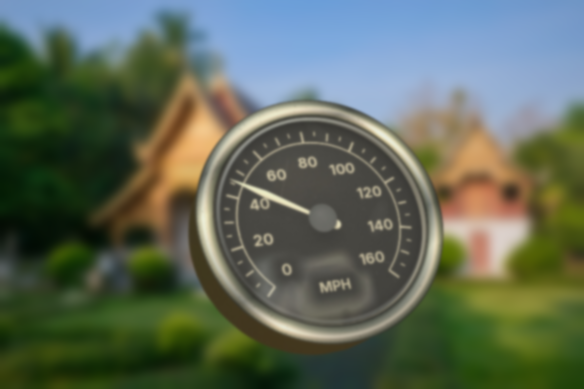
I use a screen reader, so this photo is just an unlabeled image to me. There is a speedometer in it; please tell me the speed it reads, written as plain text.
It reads 45 mph
